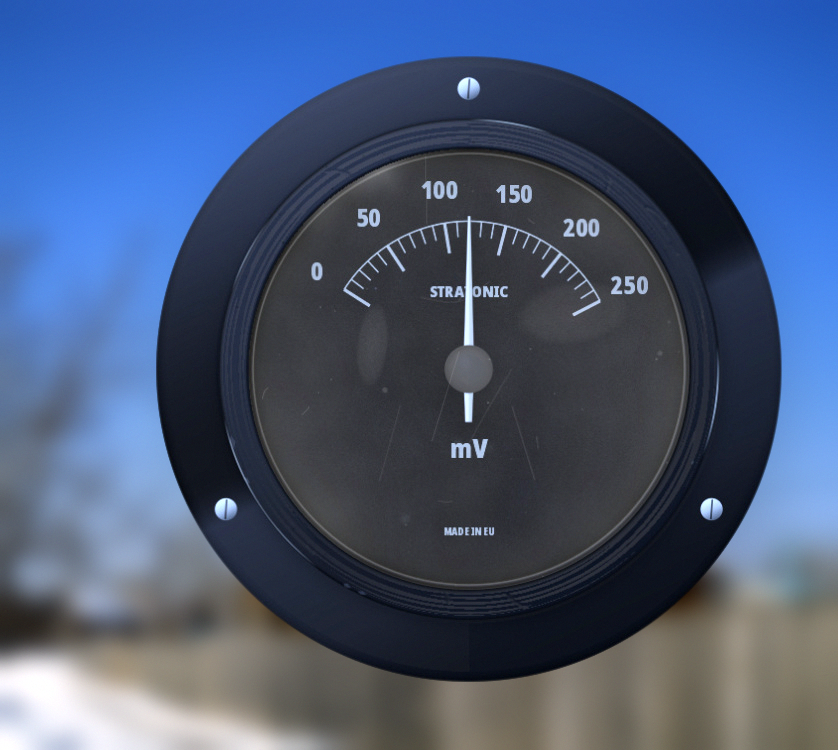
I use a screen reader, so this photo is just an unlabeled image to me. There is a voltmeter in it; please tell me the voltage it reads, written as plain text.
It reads 120 mV
